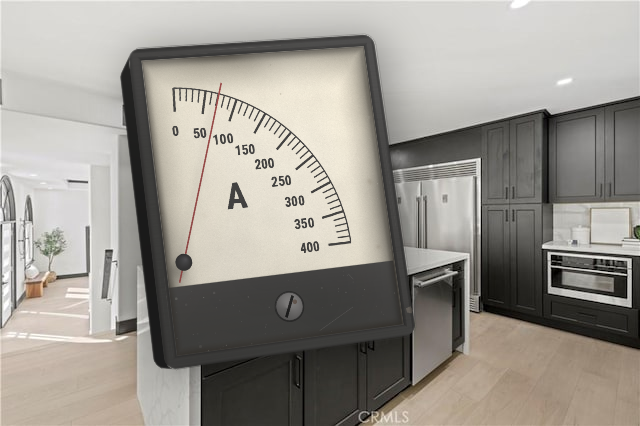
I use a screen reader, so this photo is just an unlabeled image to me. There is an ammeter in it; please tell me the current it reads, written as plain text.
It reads 70 A
